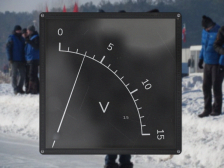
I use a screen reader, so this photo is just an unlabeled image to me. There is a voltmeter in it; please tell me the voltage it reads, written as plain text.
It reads 3 V
